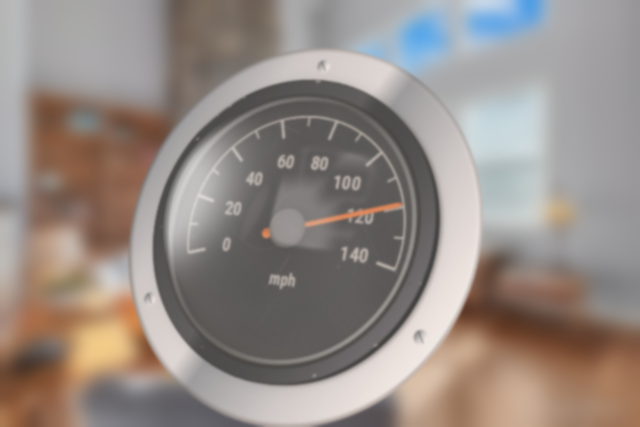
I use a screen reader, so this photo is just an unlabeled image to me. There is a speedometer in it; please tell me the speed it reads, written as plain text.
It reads 120 mph
